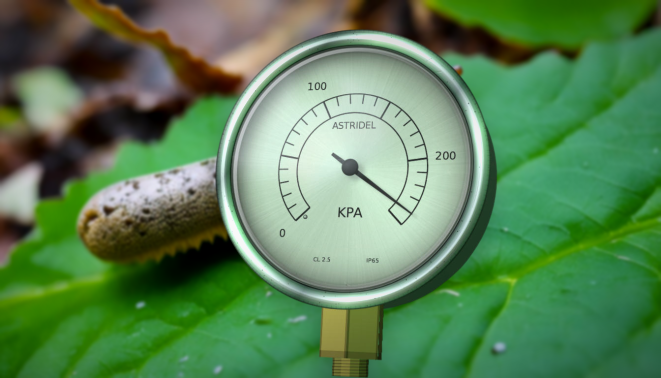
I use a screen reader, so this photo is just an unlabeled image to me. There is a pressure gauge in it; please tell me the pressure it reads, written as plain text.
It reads 240 kPa
